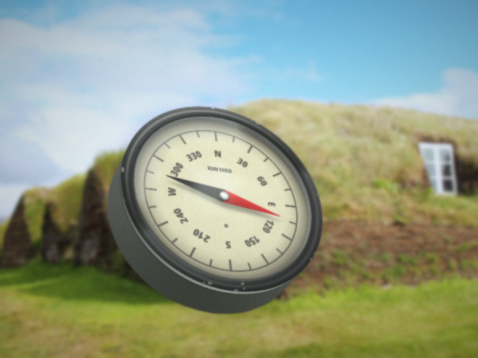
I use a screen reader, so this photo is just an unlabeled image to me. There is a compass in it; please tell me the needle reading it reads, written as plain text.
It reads 105 °
